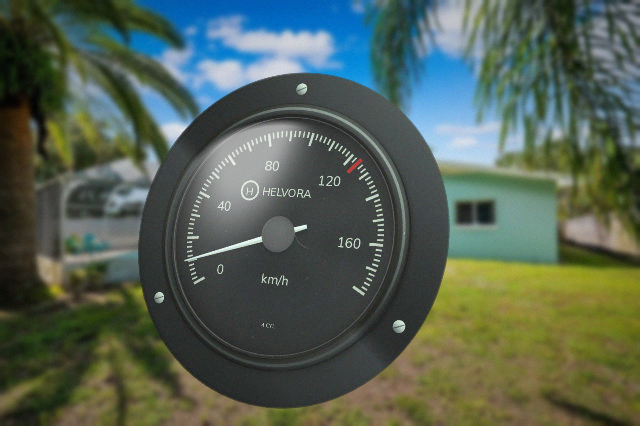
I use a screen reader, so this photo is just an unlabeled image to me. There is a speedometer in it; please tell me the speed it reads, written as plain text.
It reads 10 km/h
